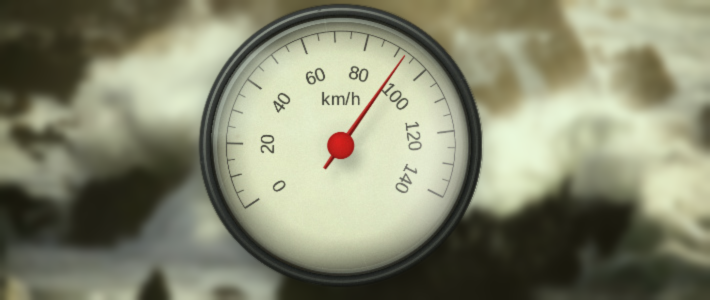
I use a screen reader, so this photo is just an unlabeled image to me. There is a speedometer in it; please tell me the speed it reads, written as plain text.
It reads 92.5 km/h
